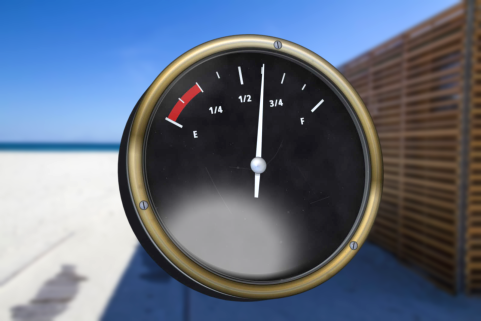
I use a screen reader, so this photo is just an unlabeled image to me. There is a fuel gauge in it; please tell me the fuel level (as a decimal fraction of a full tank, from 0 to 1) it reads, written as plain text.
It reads 0.625
